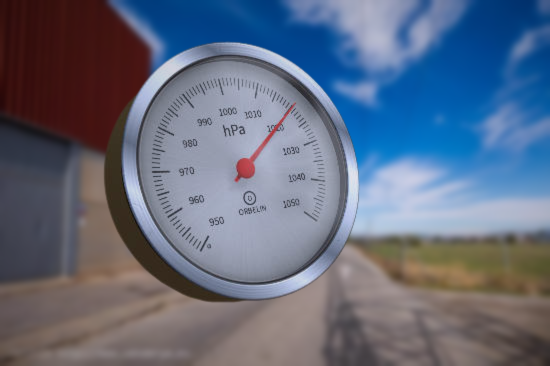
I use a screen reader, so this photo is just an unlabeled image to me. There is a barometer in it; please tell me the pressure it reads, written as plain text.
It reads 1020 hPa
